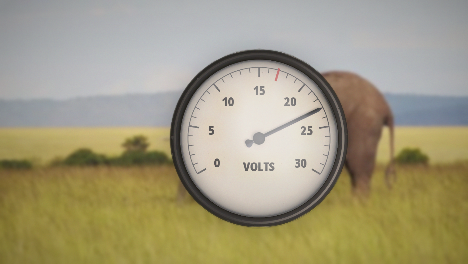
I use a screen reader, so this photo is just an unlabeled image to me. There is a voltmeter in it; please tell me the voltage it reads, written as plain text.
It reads 23 V
